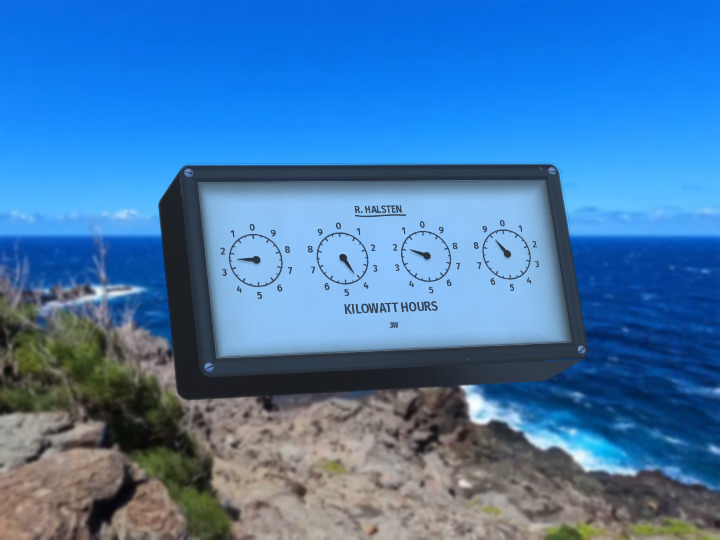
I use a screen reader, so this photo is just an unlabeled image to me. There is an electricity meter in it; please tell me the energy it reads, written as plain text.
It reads 2419 kWh
